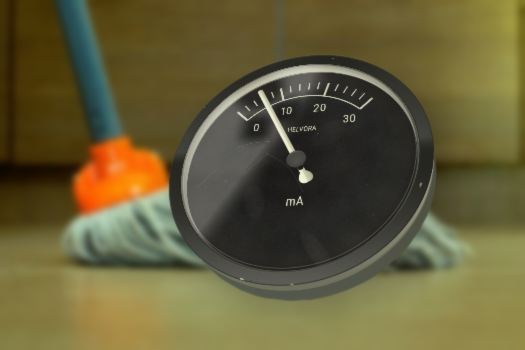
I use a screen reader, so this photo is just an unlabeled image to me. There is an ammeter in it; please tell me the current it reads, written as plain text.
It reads 6 mA
